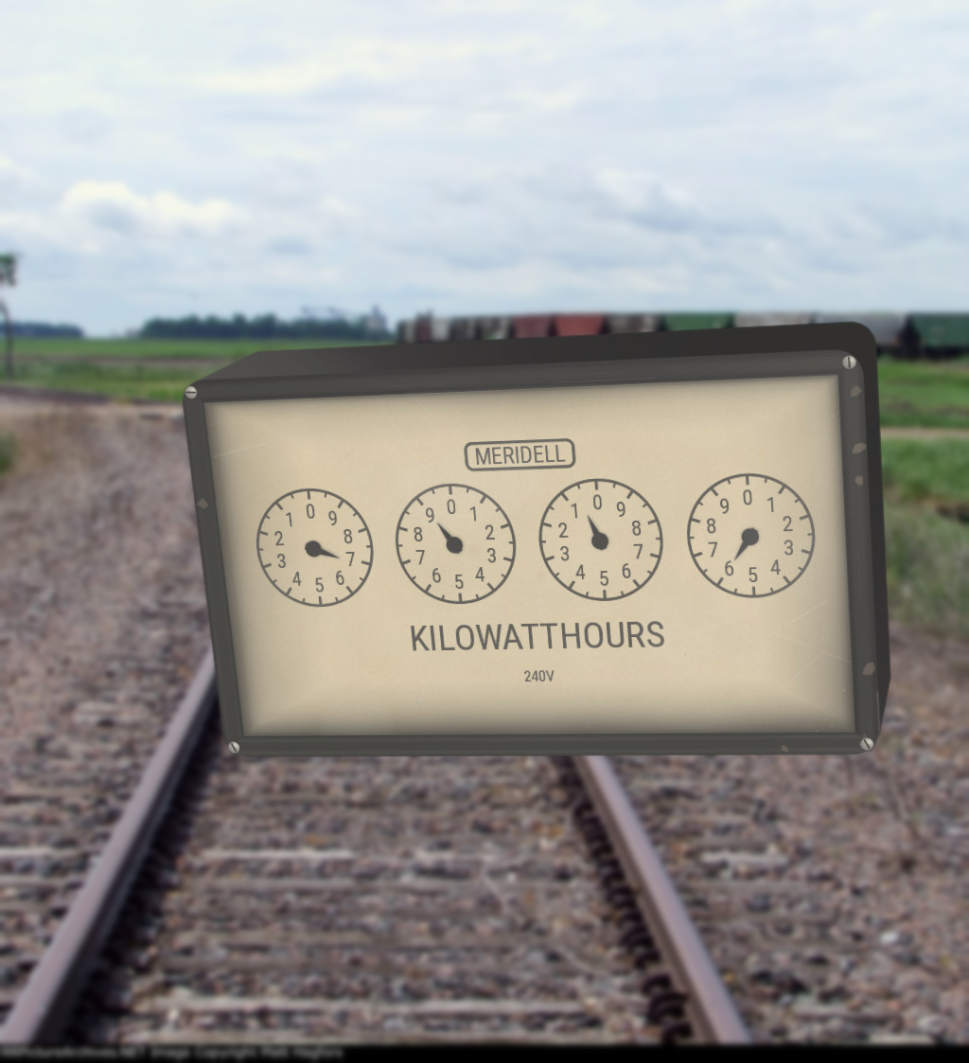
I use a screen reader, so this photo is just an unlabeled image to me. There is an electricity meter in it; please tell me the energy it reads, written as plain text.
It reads 6906 kWh
